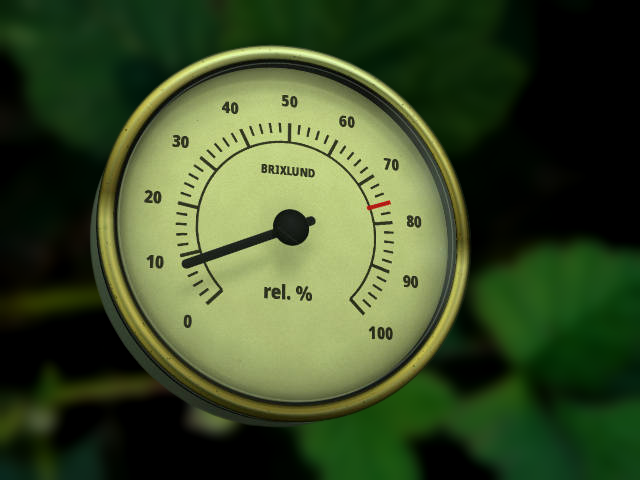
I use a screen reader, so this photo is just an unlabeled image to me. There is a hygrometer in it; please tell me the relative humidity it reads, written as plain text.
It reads 8 %
